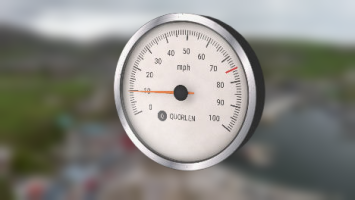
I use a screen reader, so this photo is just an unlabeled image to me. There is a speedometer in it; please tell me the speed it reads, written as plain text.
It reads 10 mph
